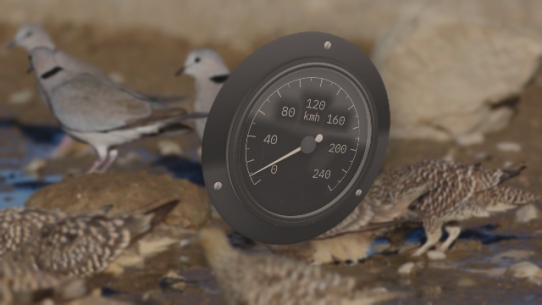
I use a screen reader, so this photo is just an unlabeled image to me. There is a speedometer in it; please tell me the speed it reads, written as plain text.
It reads 10 km/h
